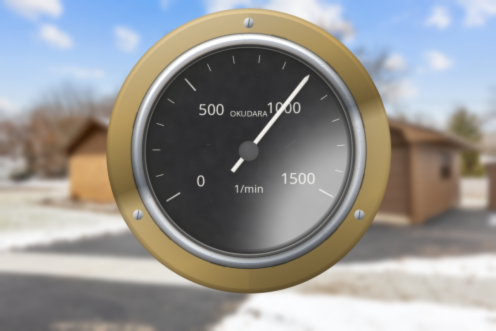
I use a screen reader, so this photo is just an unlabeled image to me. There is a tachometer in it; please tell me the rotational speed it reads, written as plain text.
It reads 1000 rpm
